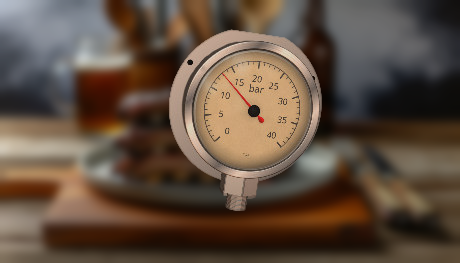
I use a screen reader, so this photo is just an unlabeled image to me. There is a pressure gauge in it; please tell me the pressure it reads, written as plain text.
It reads 13 bar
